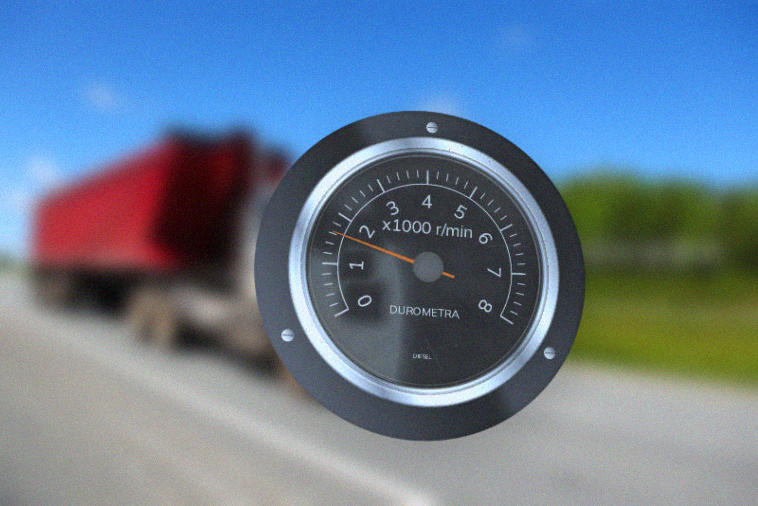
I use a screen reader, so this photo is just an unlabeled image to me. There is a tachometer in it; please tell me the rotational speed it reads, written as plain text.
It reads 1600 rpm
